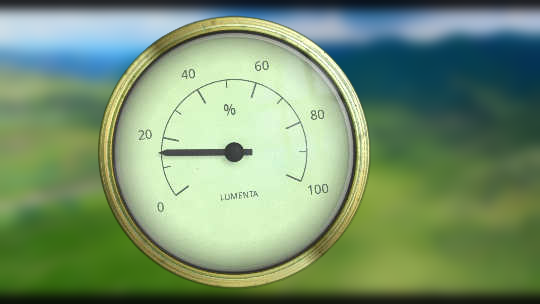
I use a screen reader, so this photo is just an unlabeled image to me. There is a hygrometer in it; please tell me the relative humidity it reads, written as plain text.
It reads 15 %
